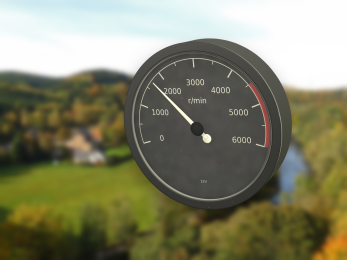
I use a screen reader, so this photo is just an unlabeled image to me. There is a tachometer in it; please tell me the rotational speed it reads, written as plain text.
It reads 1750 rpm
